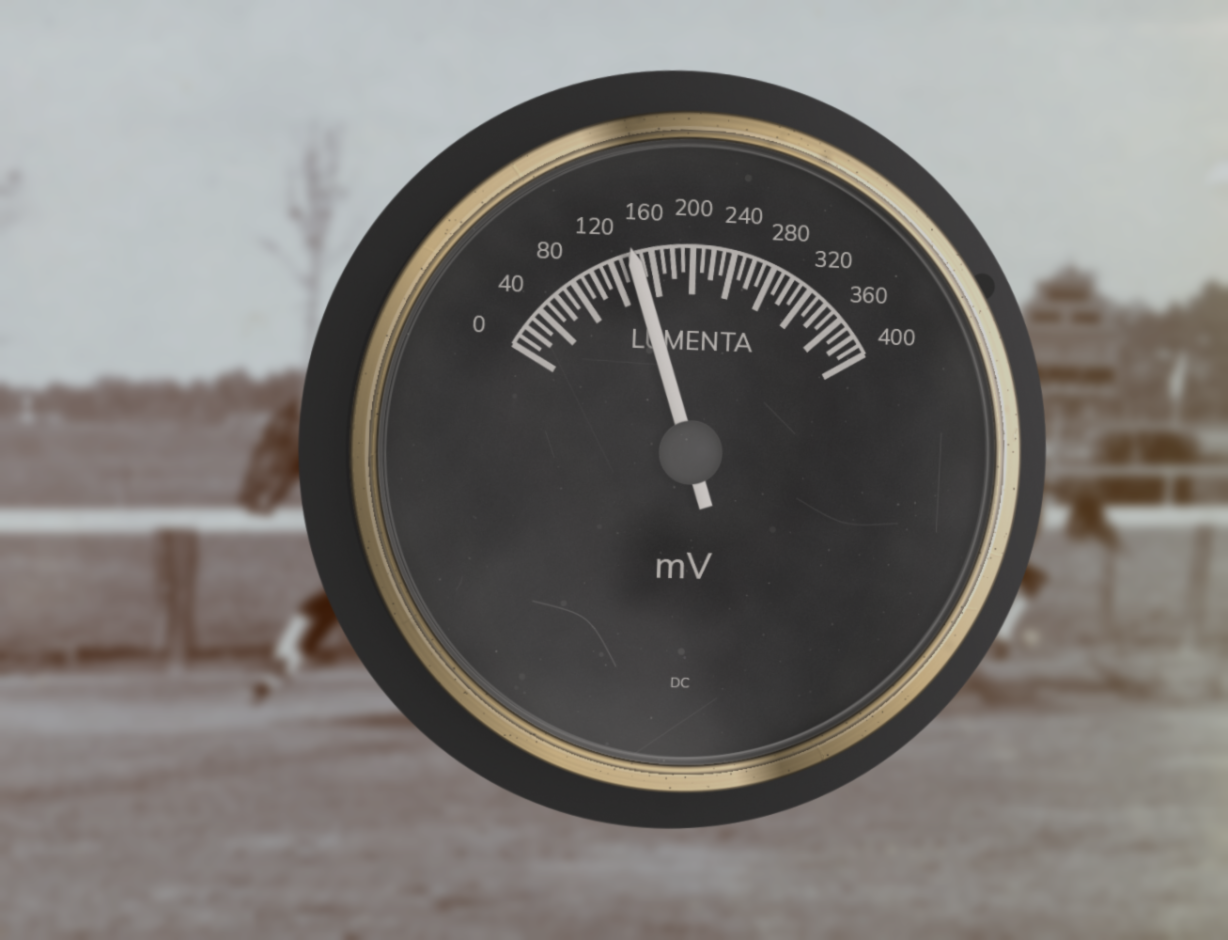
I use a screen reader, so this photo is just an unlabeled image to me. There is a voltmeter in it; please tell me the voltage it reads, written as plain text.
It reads 140 mV
